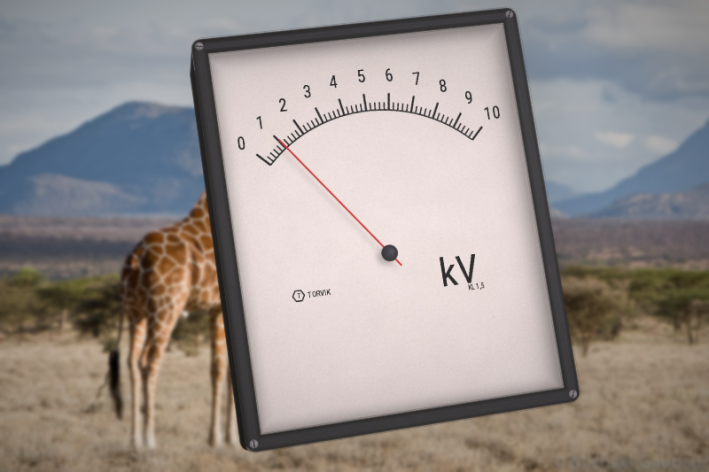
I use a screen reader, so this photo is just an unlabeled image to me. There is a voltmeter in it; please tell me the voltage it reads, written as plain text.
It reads 1 kV
